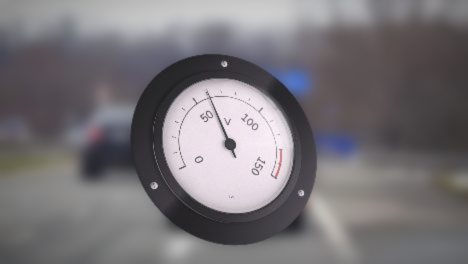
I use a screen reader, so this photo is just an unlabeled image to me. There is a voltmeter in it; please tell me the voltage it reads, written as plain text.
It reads 60 V
